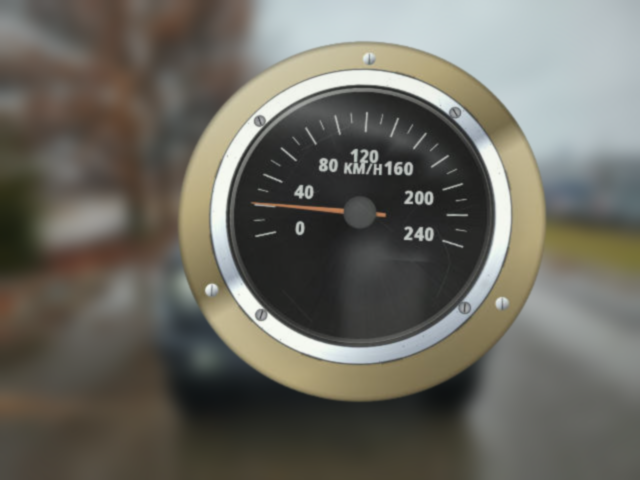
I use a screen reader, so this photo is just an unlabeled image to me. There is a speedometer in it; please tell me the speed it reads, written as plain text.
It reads 20 km/h
